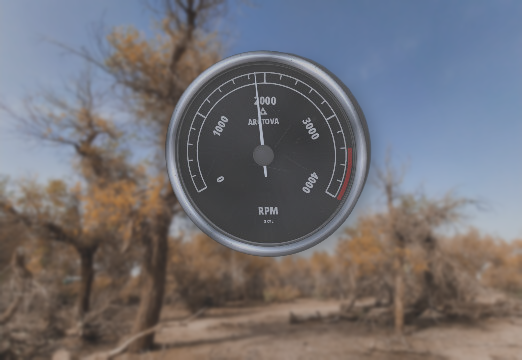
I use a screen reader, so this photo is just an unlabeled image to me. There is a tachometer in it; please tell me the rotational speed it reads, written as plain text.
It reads 1900 rpm
